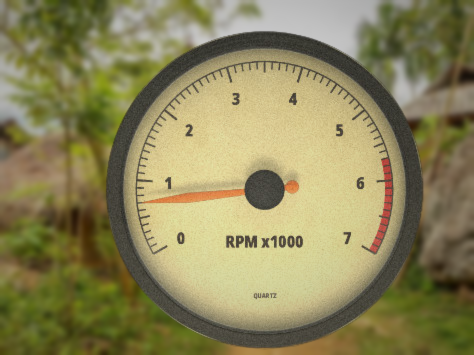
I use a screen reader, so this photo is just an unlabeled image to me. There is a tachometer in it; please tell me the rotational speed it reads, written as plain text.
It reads 700 rpm
